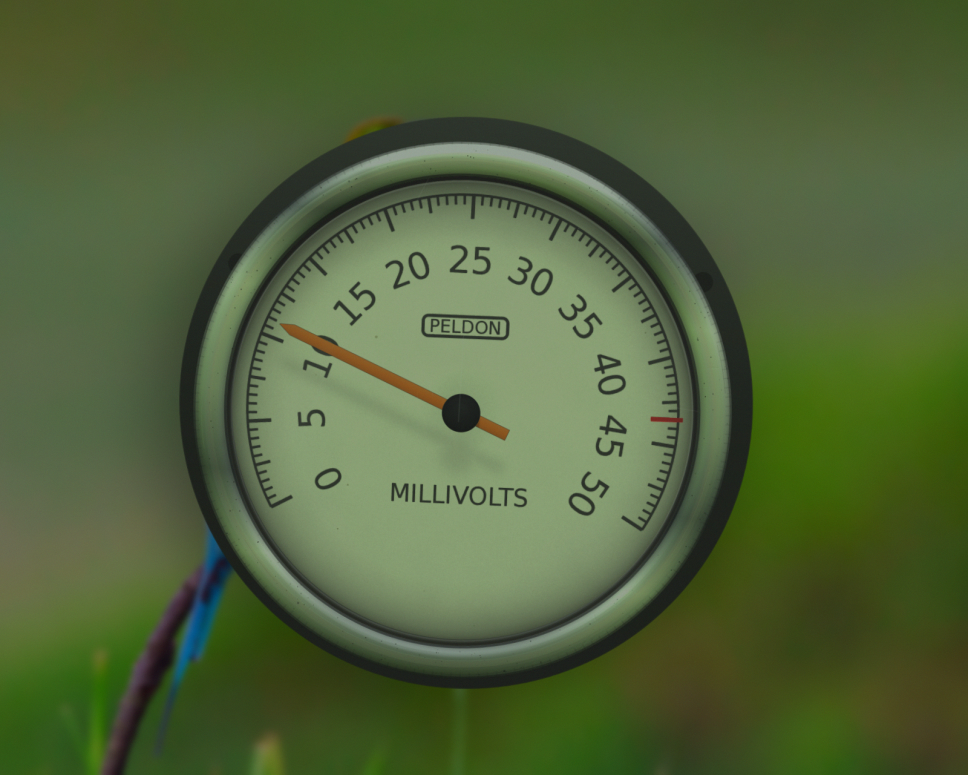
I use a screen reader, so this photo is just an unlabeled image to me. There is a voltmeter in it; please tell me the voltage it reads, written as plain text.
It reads 11 mV
